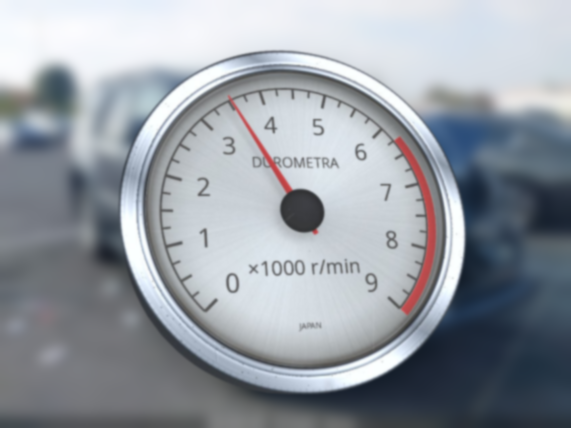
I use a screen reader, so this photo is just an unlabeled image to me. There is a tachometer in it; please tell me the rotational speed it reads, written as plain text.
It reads 3500 rpm
